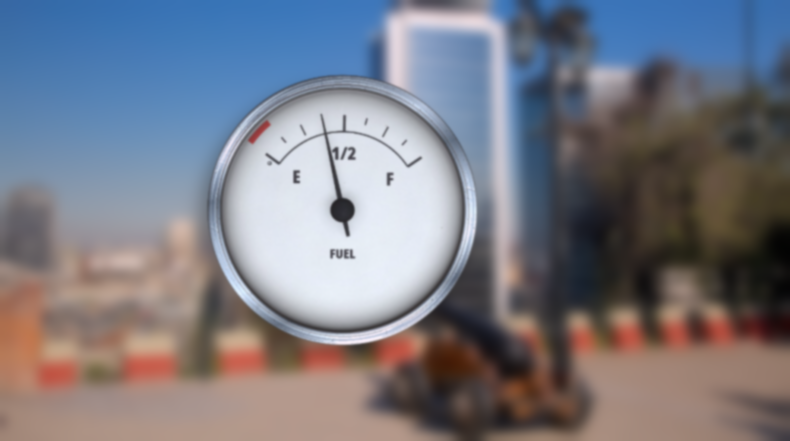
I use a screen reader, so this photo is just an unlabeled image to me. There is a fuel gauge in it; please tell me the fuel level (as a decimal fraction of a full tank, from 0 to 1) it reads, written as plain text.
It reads 0.375
